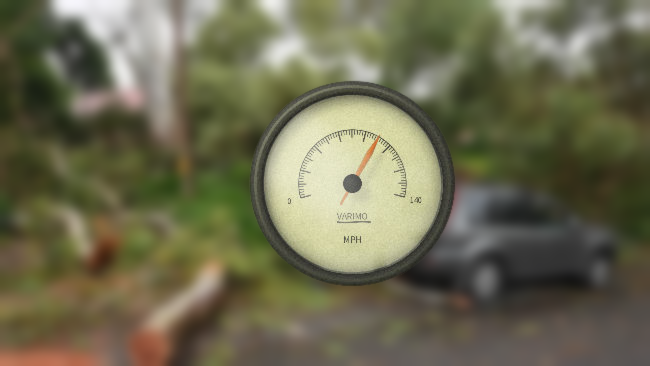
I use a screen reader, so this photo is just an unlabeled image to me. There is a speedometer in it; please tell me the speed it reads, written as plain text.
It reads 90 mph
